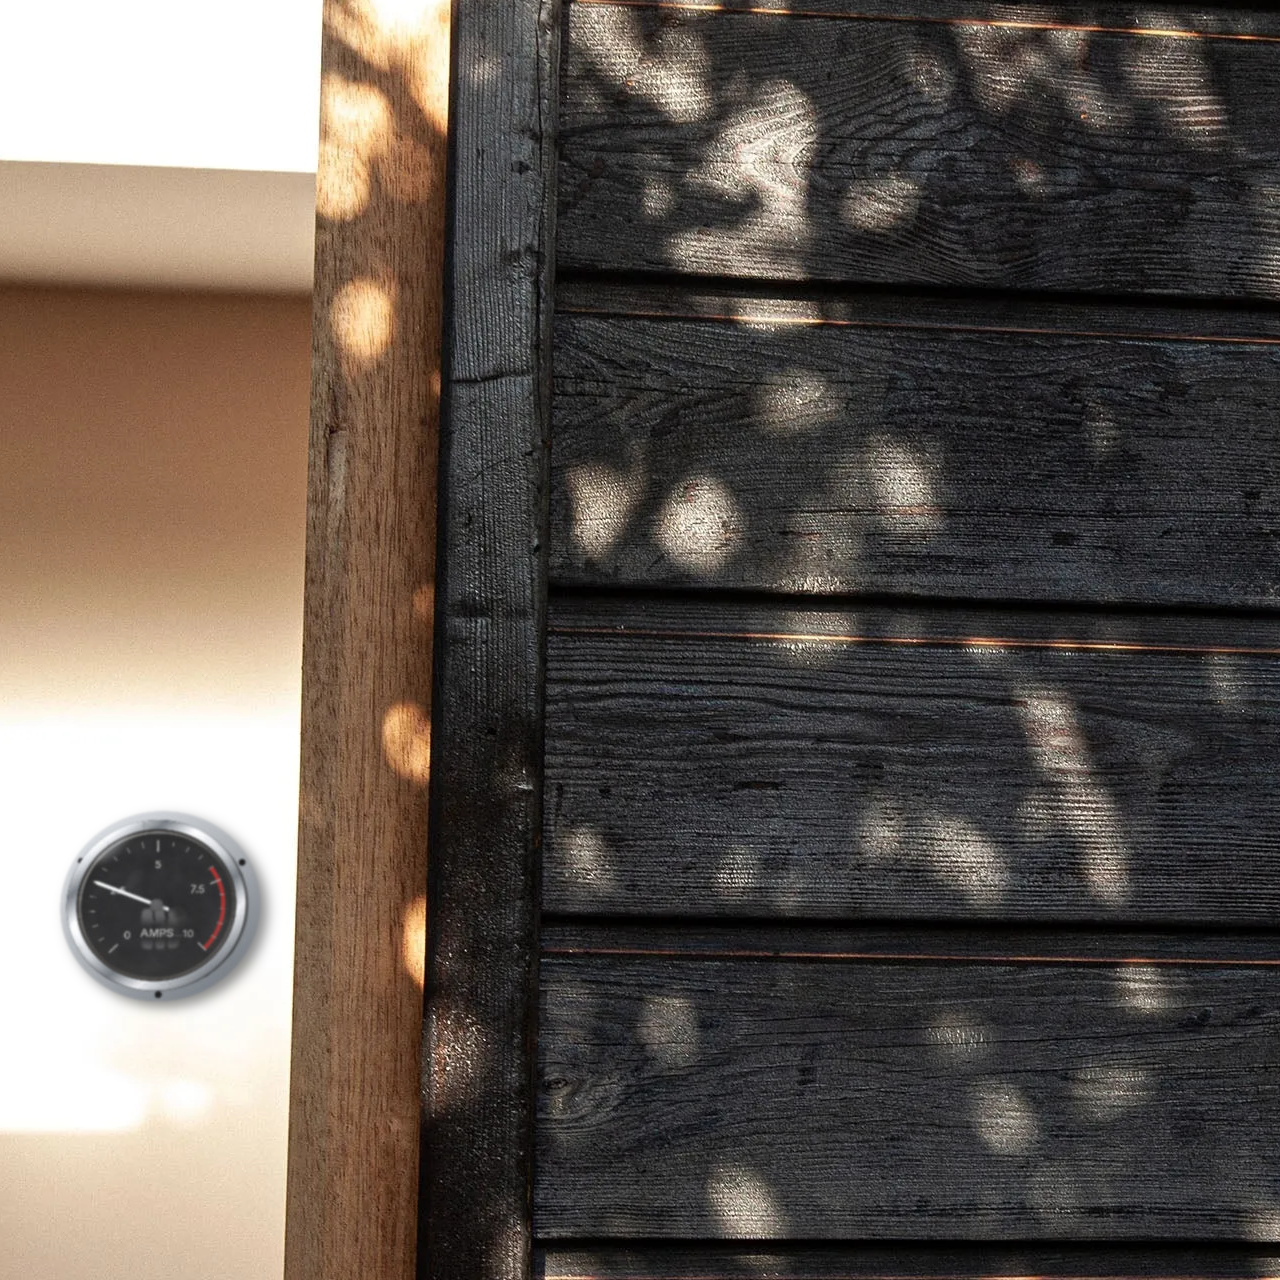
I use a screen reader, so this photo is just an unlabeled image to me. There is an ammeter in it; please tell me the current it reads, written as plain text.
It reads 2.5 A
